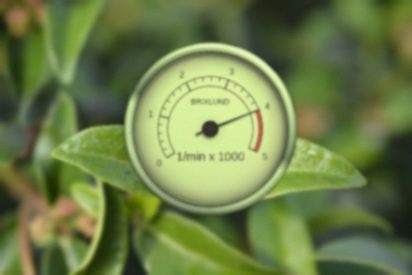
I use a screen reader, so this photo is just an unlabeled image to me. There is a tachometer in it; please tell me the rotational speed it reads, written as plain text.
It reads 4000 rpm
